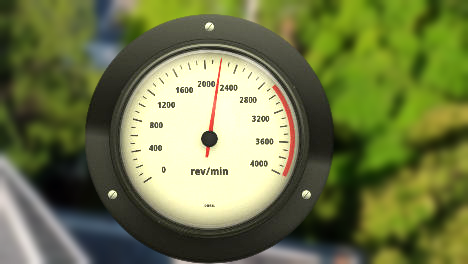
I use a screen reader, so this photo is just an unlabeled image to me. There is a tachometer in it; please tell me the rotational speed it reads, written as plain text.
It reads 2200 rpm
